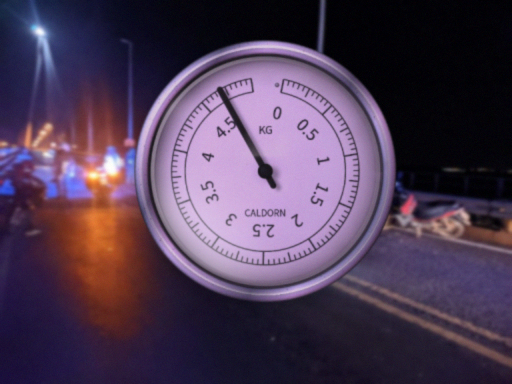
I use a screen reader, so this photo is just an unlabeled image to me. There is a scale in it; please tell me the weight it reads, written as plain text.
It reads 4.7 kg
